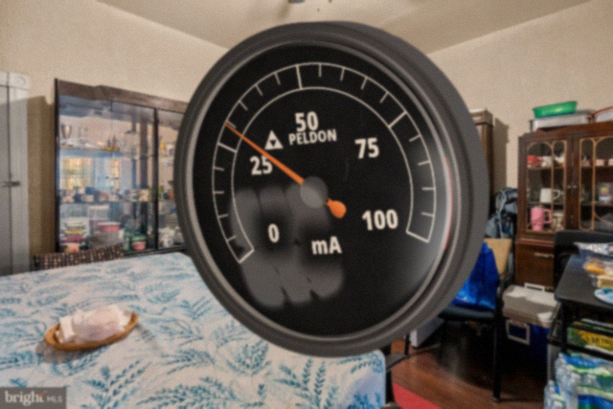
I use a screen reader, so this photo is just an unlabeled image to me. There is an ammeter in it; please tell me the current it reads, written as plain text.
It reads 30 mA
